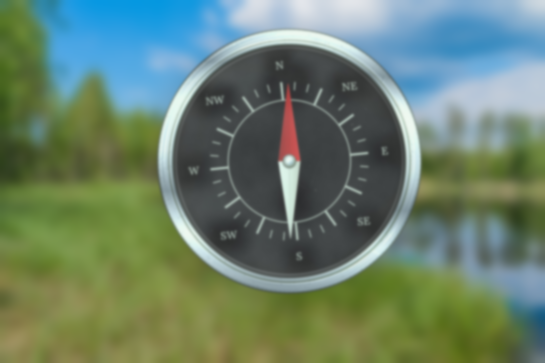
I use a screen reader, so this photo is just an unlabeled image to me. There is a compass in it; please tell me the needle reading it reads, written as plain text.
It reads 5 °
